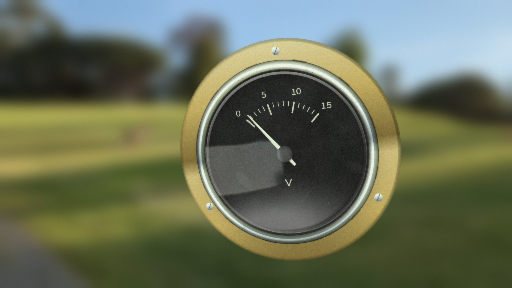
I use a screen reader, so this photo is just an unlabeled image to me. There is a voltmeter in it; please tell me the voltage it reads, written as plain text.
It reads 1 V
